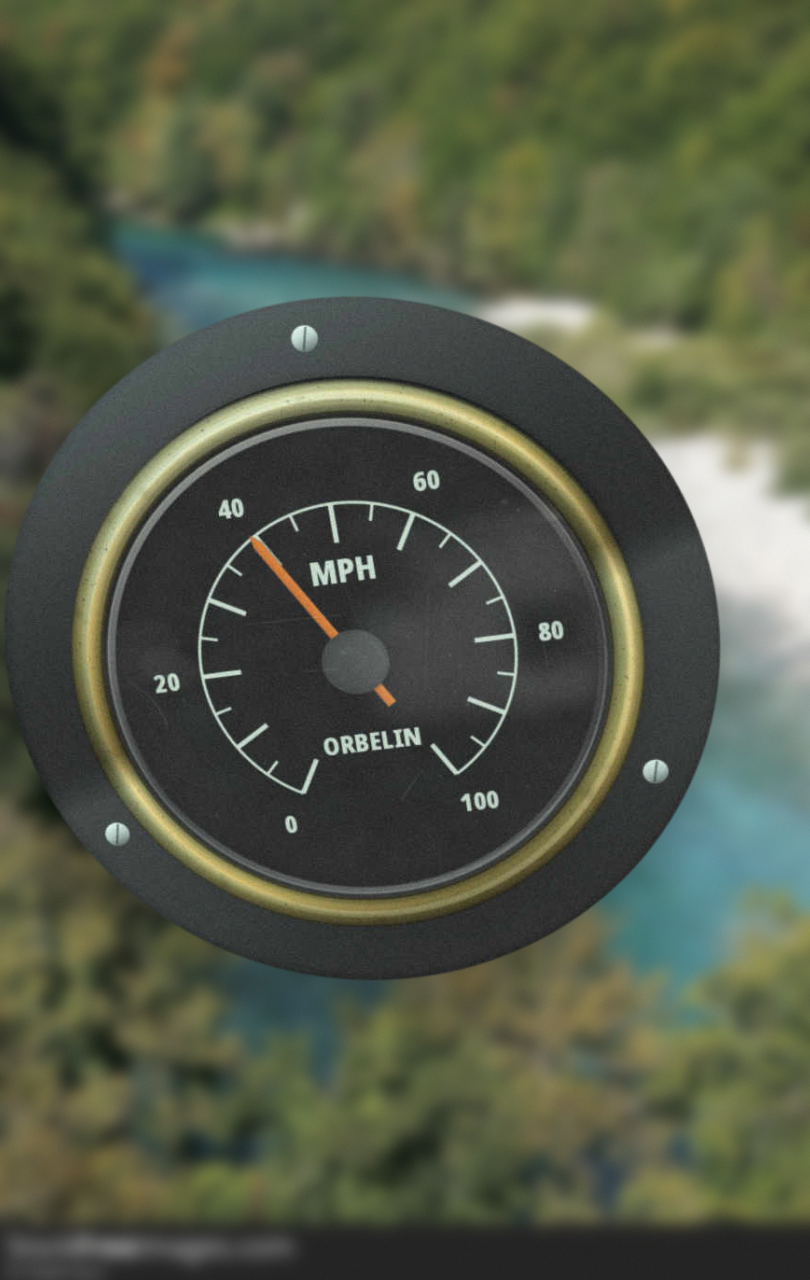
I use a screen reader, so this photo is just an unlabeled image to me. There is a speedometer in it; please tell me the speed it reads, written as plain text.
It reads 40 mph
